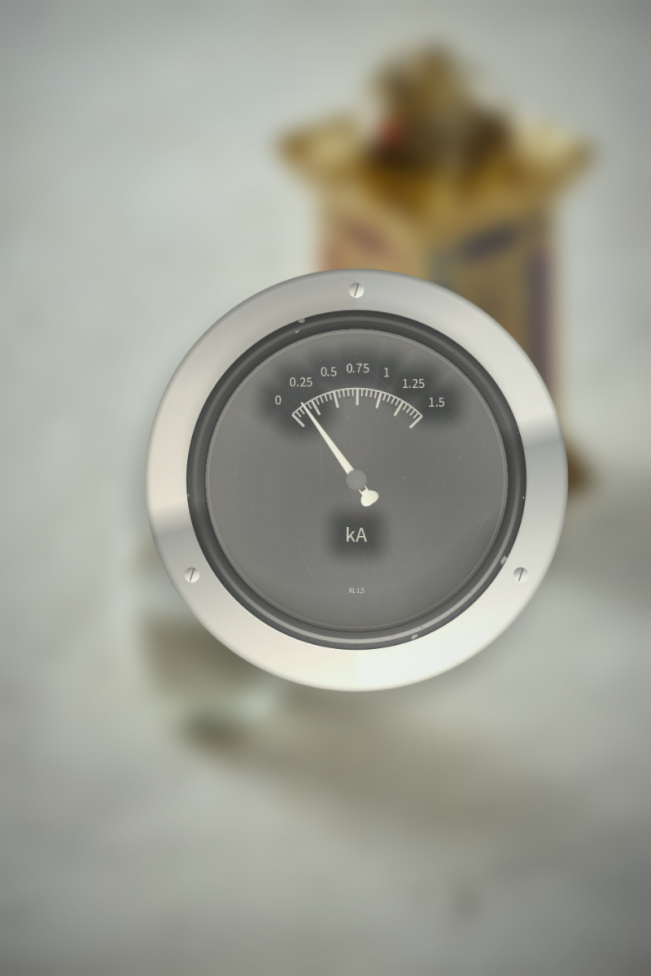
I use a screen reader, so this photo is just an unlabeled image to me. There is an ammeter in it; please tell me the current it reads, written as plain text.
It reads 0.15 kA
